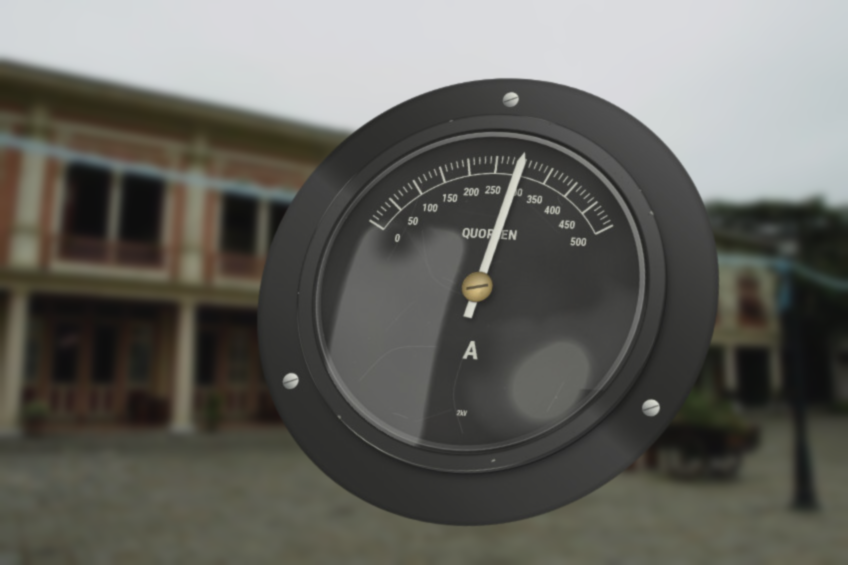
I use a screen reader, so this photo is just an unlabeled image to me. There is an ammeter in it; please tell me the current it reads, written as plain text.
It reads 300 A
